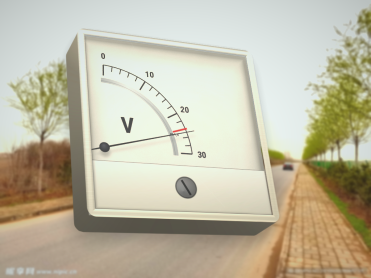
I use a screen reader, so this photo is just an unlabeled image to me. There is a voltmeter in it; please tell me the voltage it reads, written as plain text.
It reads 25 V
